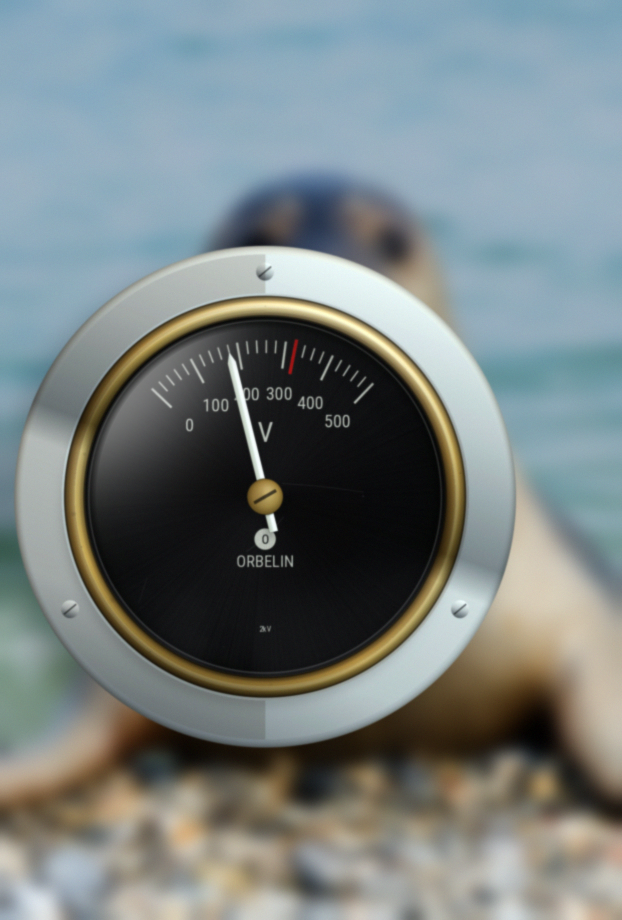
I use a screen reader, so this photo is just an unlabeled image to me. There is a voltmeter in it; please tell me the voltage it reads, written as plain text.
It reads 180 V
